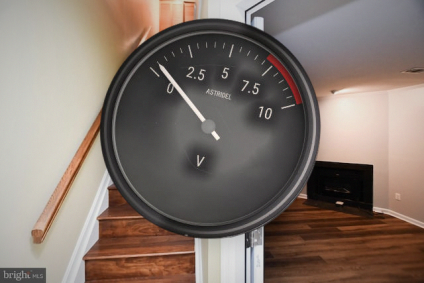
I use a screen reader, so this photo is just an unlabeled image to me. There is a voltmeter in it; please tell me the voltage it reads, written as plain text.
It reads 0.5 V
